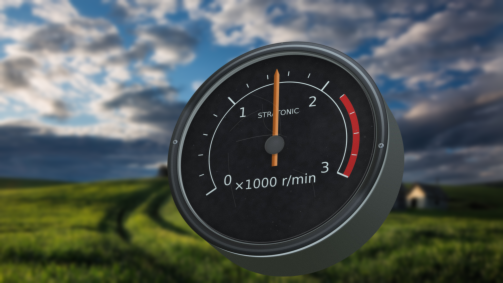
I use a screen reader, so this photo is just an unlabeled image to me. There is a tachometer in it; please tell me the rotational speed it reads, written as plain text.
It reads 1500 rpm
